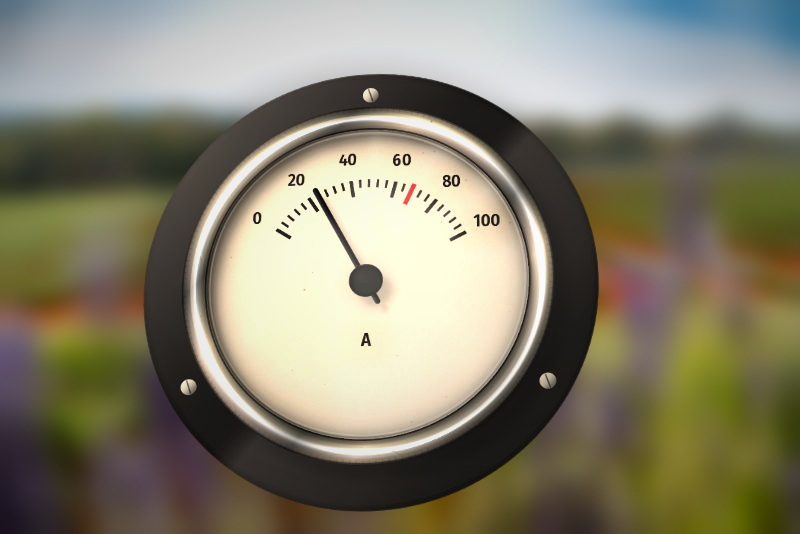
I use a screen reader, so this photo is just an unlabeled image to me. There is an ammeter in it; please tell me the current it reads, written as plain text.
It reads 24 A
